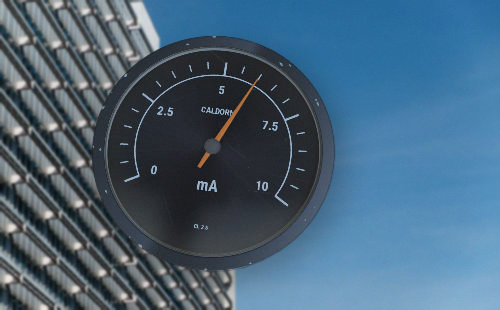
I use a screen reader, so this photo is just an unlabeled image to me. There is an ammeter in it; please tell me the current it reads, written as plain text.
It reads 6 mA
